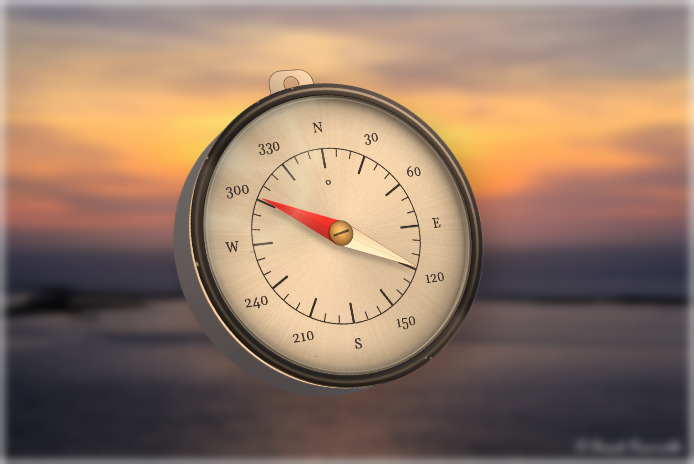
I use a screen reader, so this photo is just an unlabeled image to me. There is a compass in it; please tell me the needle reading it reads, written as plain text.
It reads 300 °
